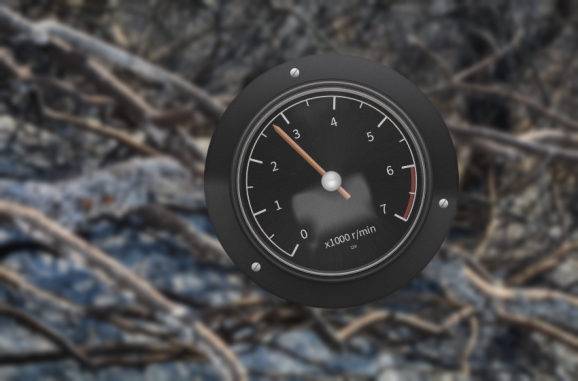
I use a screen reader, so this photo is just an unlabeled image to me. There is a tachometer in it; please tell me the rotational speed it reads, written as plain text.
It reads 2750 rpm
